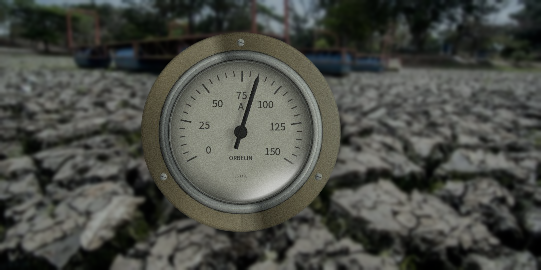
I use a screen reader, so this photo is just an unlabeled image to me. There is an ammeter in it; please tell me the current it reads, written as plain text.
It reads 85 A
